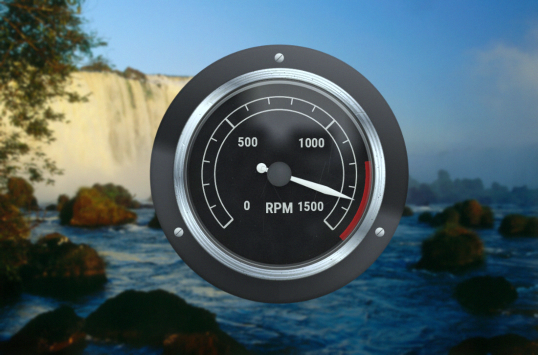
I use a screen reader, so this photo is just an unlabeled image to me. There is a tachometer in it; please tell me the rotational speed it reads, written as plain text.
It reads 1350 rpm
